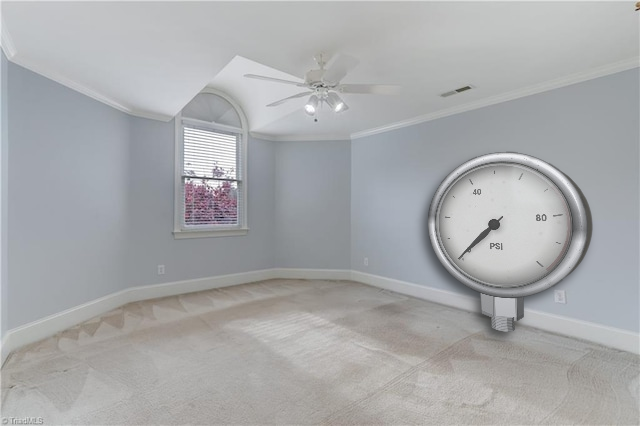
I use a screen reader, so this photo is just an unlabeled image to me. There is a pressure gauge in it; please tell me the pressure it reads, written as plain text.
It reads 0 psi
